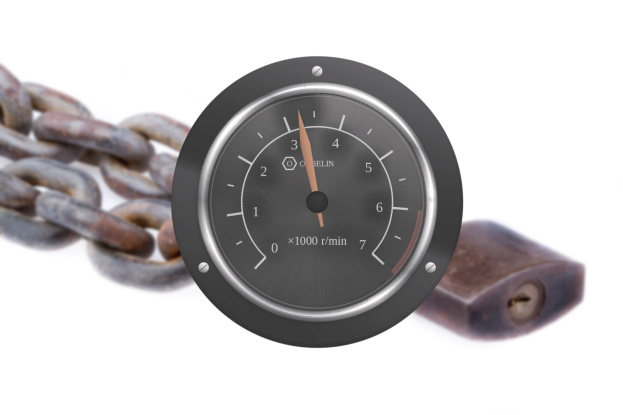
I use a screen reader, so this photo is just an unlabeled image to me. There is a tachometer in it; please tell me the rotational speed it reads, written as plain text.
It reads 3250 rpm
